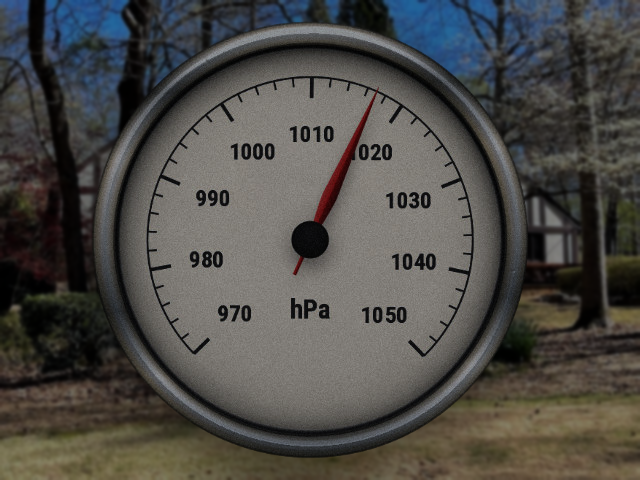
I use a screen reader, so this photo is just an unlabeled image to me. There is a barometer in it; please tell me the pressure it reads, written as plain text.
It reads 1017 hPa
